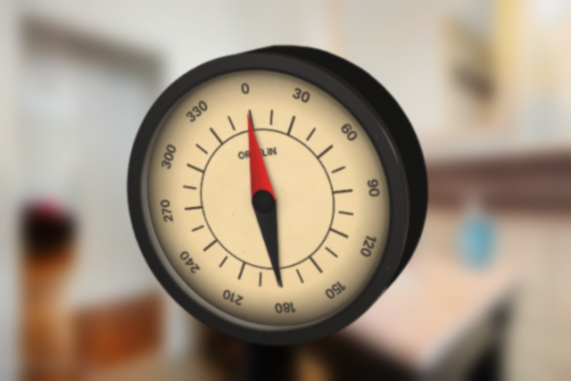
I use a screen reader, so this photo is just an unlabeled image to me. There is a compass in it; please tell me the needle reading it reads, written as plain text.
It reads 0 °
